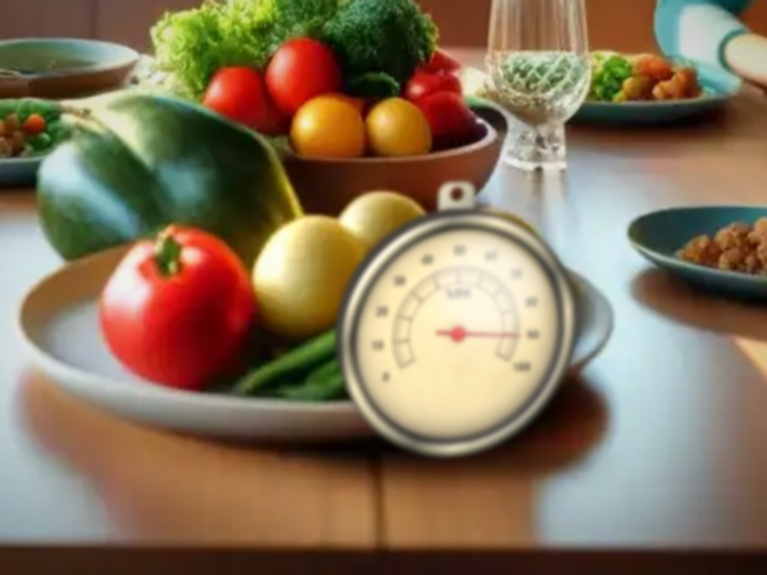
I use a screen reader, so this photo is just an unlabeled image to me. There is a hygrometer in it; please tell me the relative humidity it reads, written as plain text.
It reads 90 %
